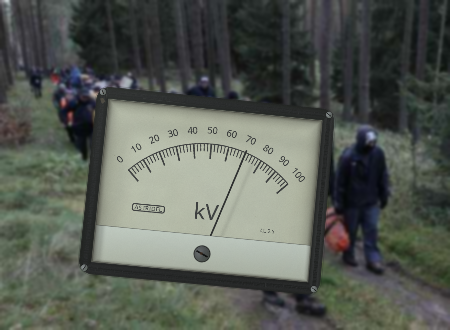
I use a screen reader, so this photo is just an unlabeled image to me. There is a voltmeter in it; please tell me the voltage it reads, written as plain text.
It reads 70 kV
